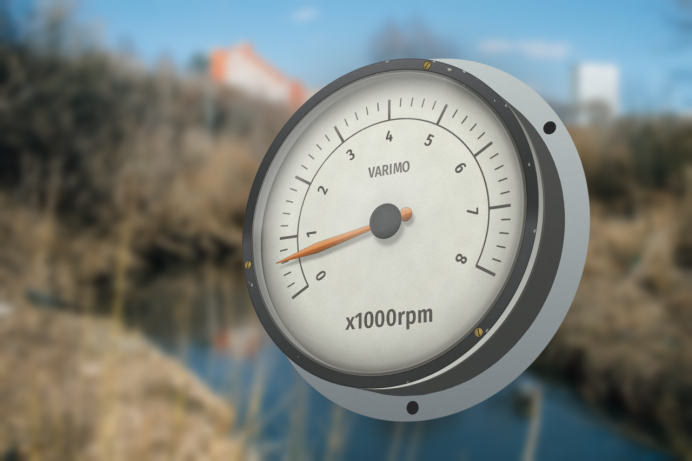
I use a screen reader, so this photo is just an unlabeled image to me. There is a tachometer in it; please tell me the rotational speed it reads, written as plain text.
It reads 600 rpm
